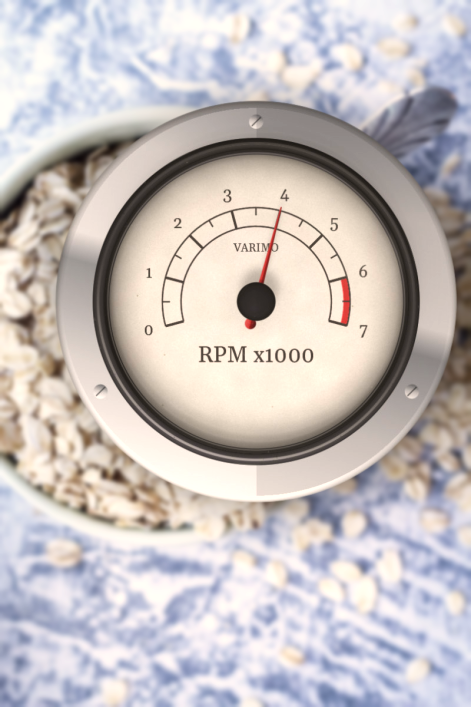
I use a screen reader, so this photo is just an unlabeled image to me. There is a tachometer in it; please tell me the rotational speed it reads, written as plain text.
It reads 4000 rpm
